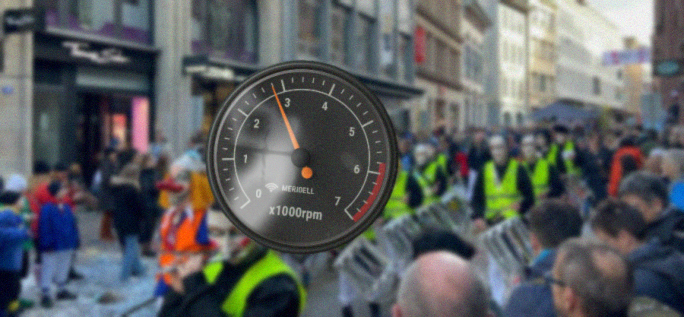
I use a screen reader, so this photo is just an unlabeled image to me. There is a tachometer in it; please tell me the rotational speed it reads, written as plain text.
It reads 2800 rpm
